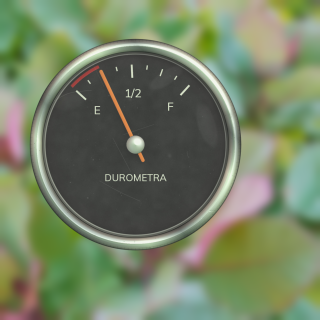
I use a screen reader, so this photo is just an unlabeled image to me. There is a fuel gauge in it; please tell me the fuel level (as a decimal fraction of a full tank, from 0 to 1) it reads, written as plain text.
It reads 0.25
